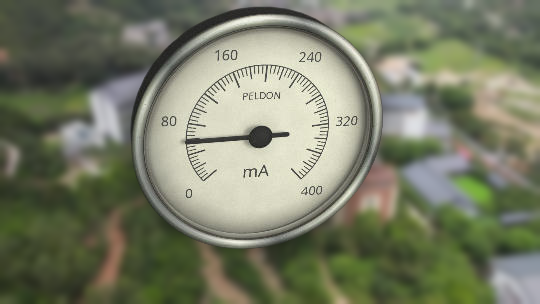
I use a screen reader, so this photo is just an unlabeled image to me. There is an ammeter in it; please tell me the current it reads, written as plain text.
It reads 60 mA
